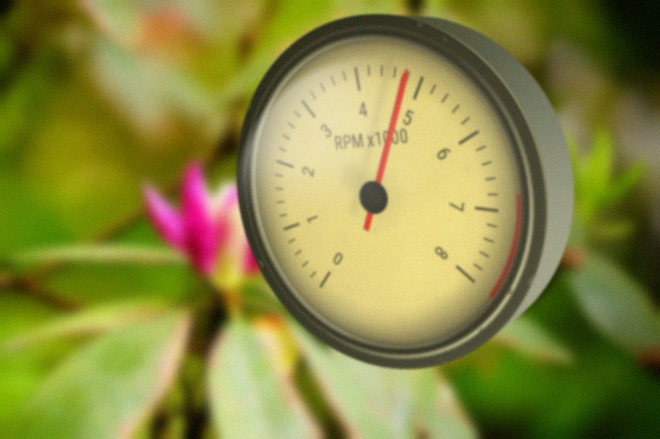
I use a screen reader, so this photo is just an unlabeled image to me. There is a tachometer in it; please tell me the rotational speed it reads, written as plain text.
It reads 4800 rpm
